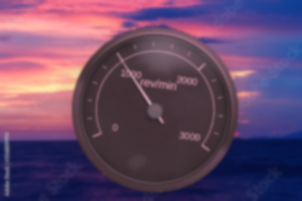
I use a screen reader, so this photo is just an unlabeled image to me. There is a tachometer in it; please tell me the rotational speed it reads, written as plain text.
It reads 1000 rpm
